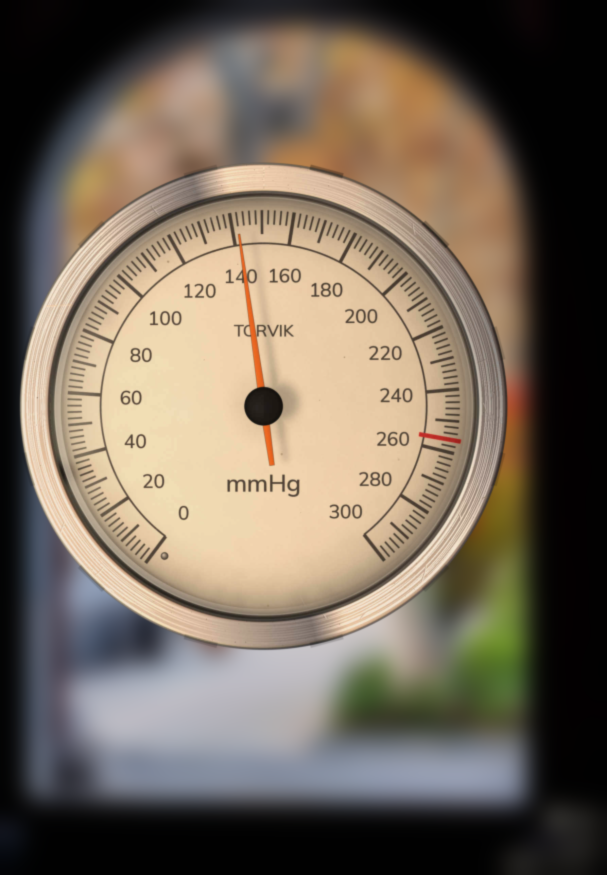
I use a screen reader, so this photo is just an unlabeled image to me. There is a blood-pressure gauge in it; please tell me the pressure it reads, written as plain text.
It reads 142 mmHg
